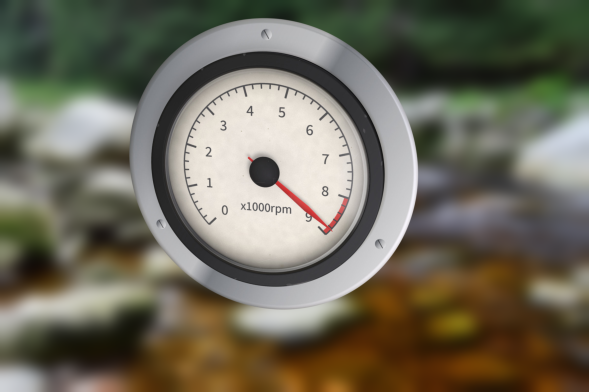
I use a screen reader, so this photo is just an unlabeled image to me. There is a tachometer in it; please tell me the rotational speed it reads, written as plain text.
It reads 8800 rpm
